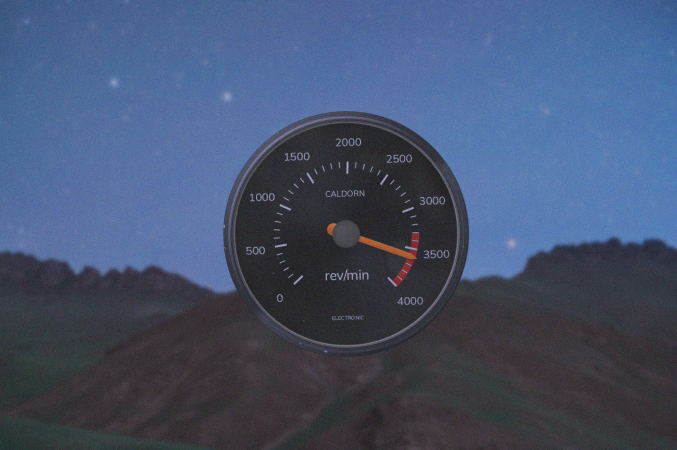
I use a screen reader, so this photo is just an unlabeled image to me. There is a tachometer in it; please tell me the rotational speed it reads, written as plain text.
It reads 3600 rpm
